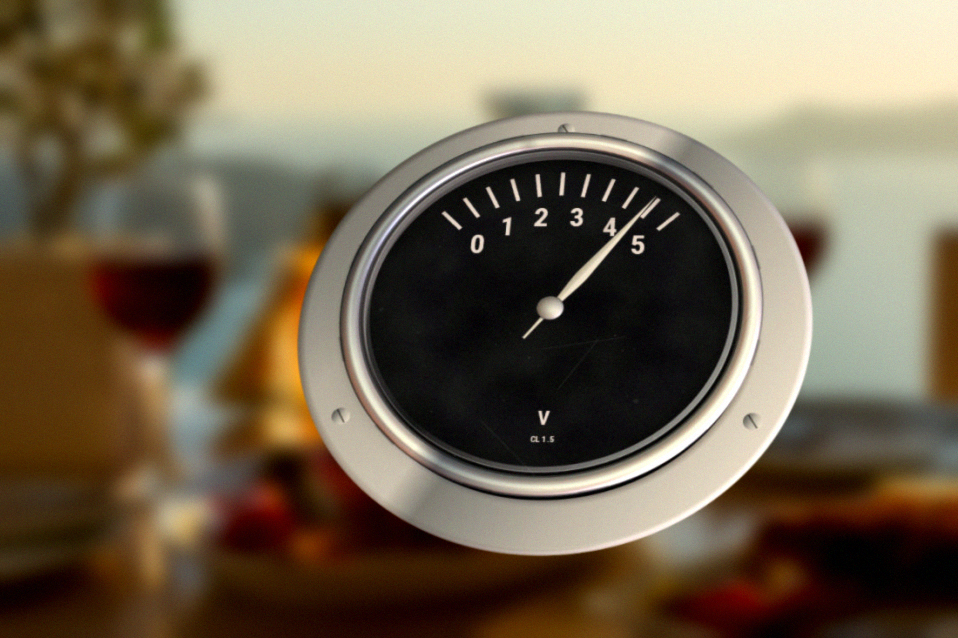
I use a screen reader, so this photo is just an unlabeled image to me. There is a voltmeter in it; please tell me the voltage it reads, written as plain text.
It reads 4.5 V
